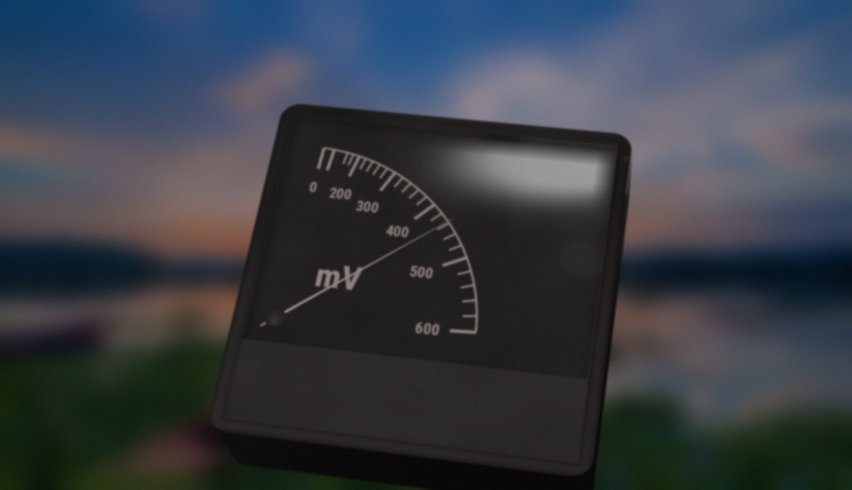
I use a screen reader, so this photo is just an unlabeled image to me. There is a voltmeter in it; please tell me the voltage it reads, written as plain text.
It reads 440 mV
